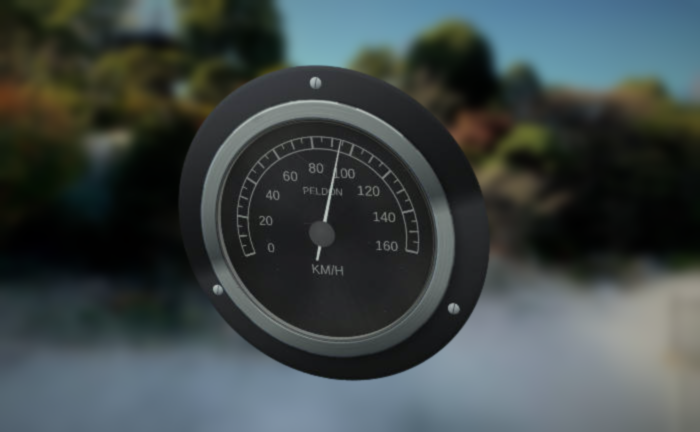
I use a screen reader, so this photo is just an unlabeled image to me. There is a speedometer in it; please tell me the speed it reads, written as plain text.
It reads 95 km/h
